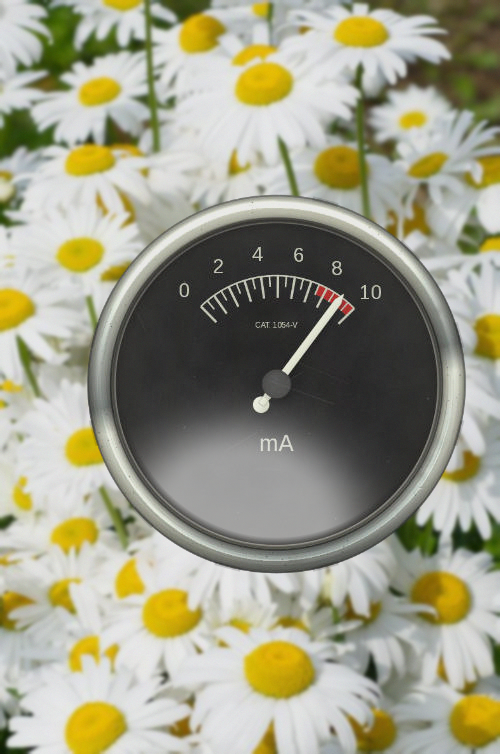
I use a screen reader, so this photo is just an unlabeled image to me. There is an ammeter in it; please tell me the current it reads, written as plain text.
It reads 9 mA
